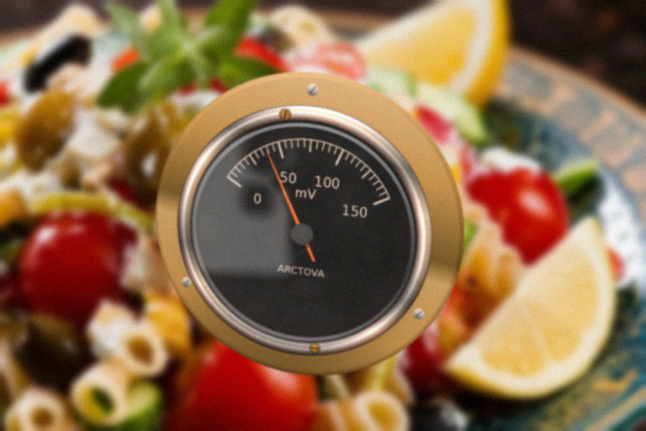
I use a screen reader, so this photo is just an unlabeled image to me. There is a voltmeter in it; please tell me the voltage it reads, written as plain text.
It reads 40 mV
